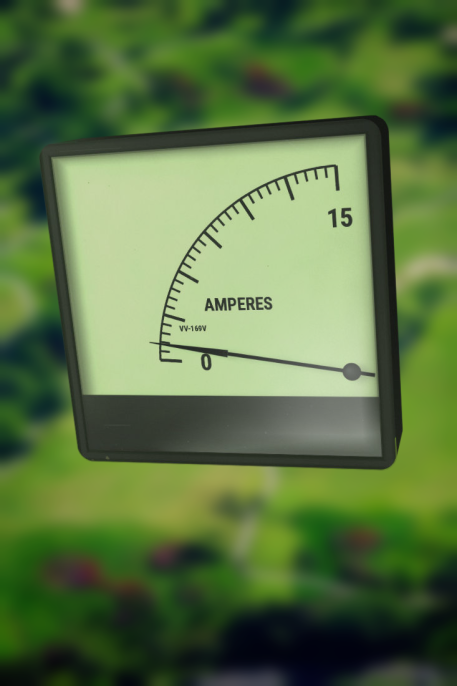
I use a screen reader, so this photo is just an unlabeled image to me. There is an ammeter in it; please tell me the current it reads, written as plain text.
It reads 1 A
